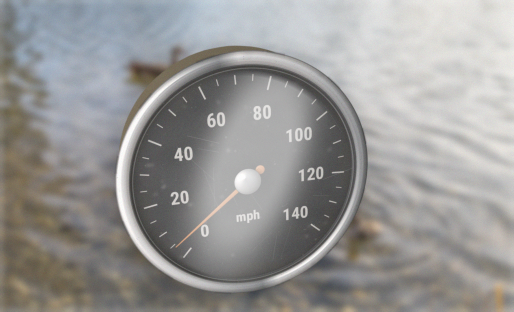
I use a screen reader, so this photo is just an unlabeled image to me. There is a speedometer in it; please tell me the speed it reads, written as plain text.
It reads 5 mph
